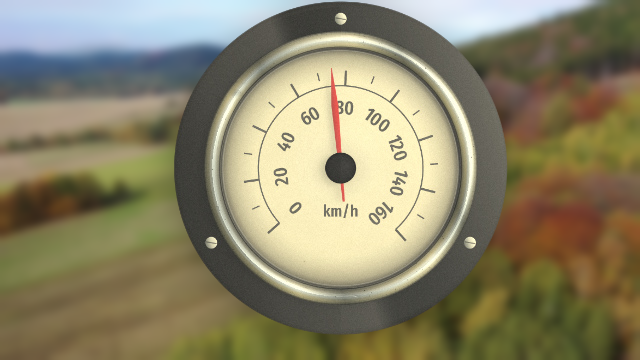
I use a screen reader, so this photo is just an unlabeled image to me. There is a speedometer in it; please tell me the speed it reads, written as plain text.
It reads 75 km/h
